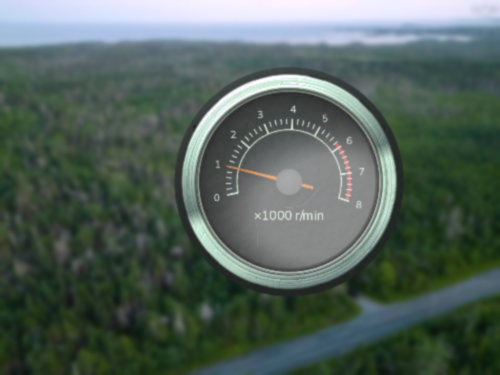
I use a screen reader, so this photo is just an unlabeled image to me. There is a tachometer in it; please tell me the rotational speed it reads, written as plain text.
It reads 1000 rpm
